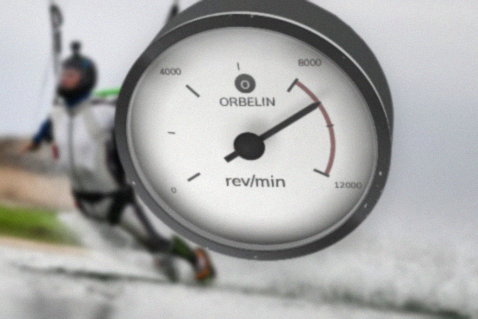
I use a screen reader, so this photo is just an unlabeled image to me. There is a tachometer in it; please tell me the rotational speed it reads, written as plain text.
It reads 9000 rpm
